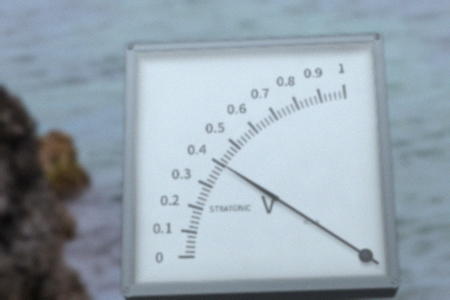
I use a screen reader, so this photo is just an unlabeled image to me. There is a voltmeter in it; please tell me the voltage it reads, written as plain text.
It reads 0.4 V
